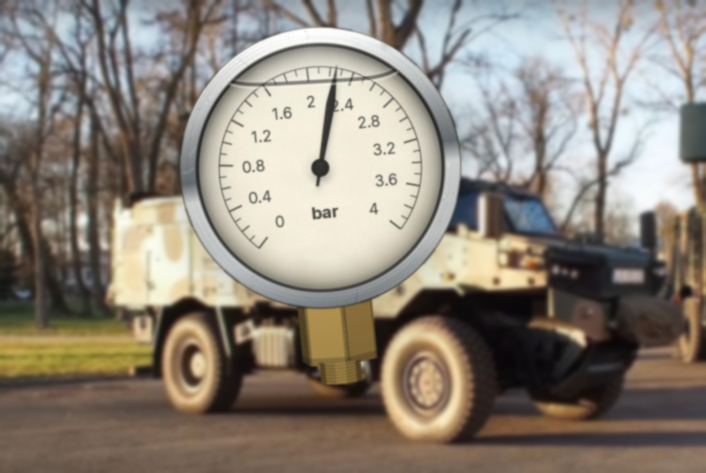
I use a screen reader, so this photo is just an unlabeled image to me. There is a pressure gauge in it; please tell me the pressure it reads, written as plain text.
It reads 2.25 bar
